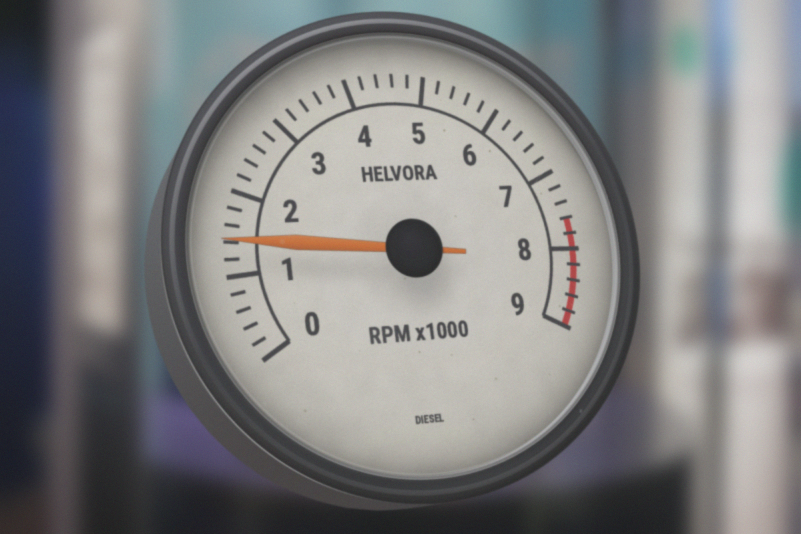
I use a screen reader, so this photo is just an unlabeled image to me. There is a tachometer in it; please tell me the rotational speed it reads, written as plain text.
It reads 1400 rpm
